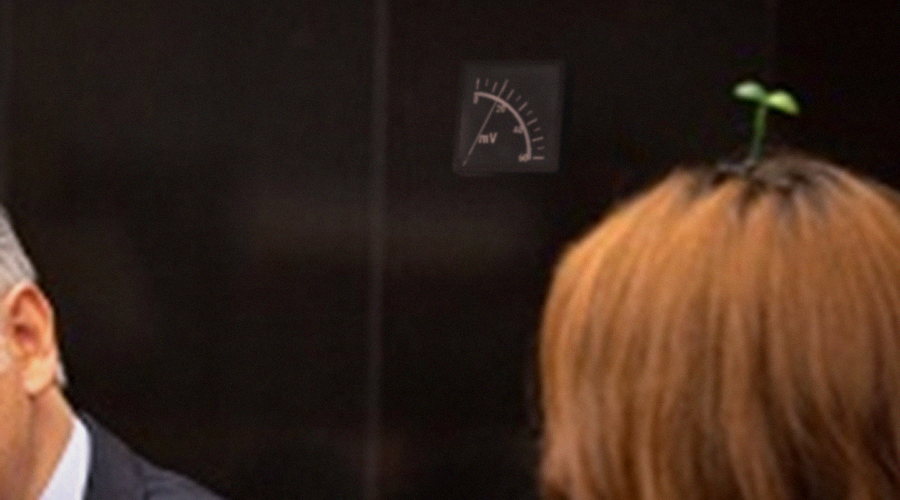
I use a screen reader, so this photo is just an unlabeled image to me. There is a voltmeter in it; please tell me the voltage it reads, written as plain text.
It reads 15 mV
